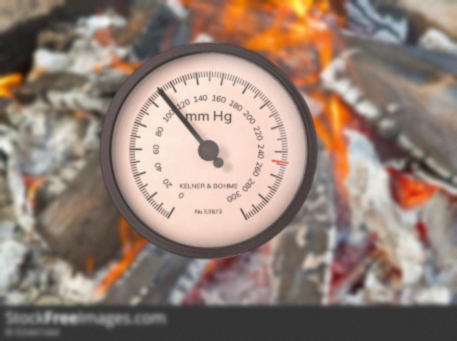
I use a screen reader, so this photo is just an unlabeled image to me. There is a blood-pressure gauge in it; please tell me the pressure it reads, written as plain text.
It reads 110 mmHg
